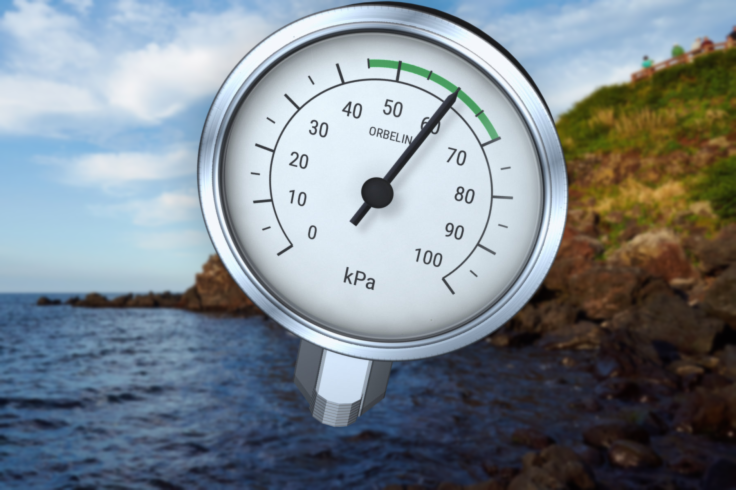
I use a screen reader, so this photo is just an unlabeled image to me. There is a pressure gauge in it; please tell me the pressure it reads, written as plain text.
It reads 60 kPa
